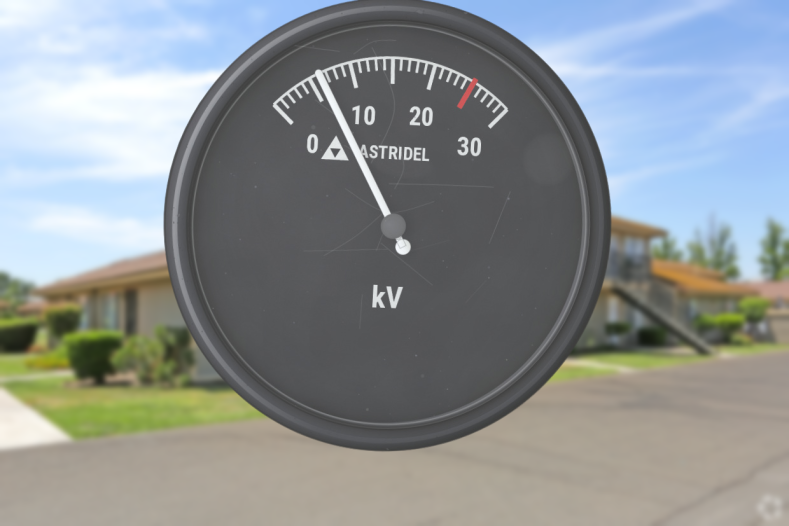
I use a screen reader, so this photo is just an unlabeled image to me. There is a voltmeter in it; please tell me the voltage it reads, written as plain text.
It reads 6 kV
